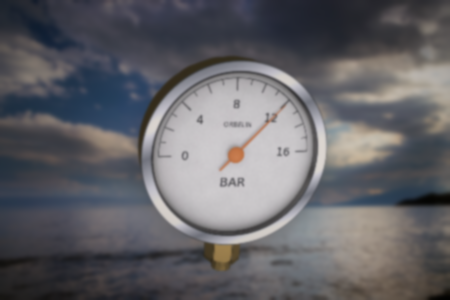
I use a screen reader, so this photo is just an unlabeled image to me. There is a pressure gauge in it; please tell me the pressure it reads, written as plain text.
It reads 12 bar
